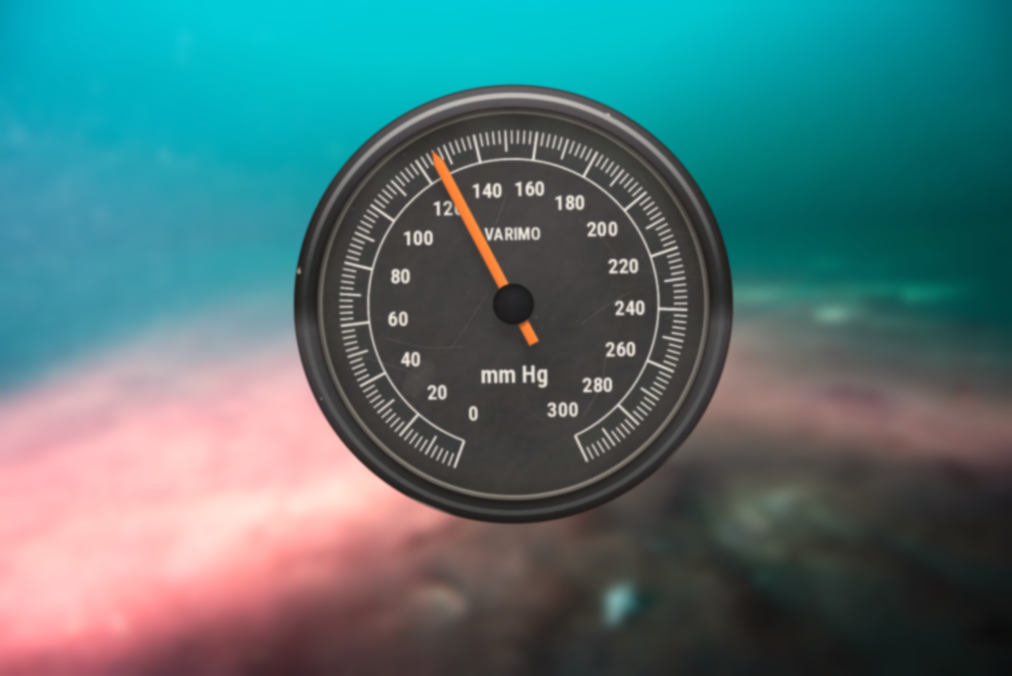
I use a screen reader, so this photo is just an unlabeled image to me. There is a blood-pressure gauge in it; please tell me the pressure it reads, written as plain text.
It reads 126 mmHg
